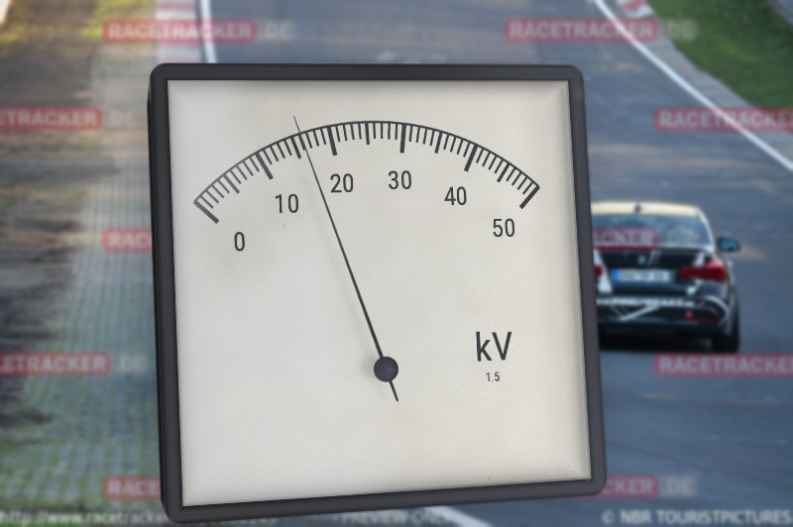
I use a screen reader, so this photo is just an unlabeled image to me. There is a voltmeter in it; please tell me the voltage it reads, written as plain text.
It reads 16 kV
